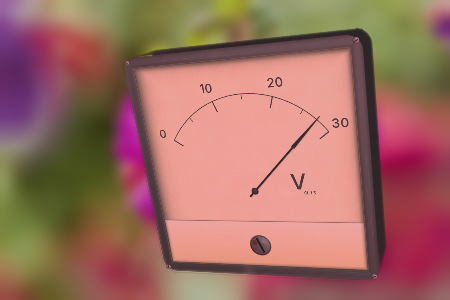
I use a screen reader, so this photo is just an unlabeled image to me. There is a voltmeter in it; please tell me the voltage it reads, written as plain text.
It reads 27.5 V
